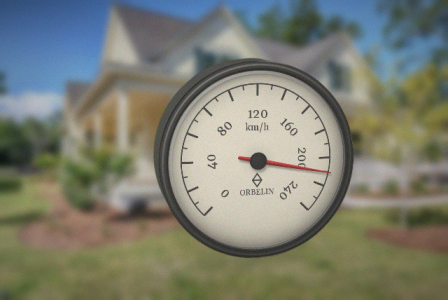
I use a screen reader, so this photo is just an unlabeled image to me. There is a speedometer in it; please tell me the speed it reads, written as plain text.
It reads 210 km/h
